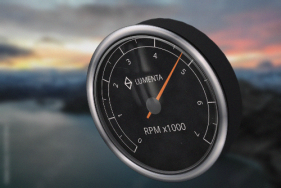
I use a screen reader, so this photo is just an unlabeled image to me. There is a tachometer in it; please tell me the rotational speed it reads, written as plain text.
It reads 4750 rpm
